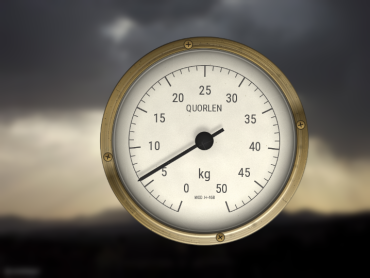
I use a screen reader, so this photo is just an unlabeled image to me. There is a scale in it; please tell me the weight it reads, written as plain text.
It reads 6 kg
